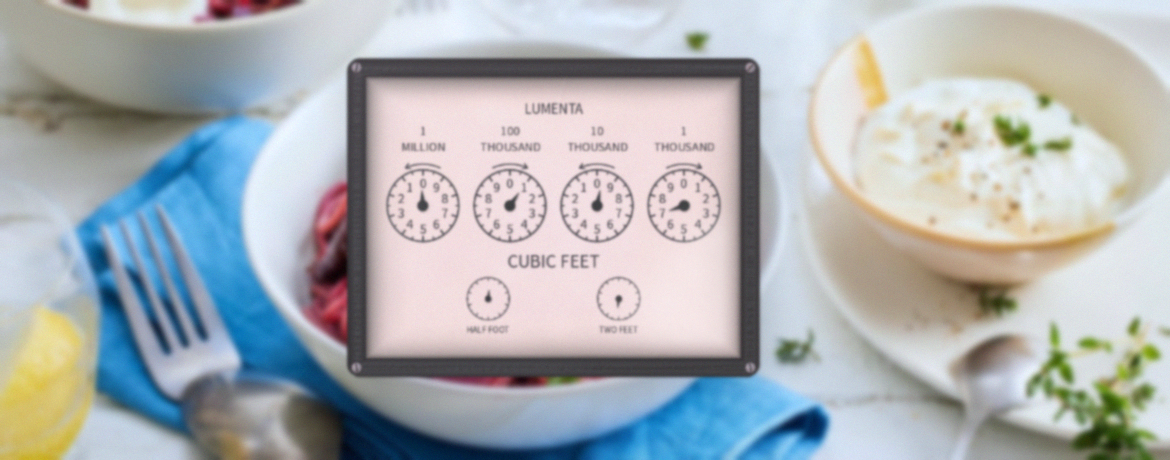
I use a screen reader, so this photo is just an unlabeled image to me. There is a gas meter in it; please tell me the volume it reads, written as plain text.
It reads 9700 ft³
